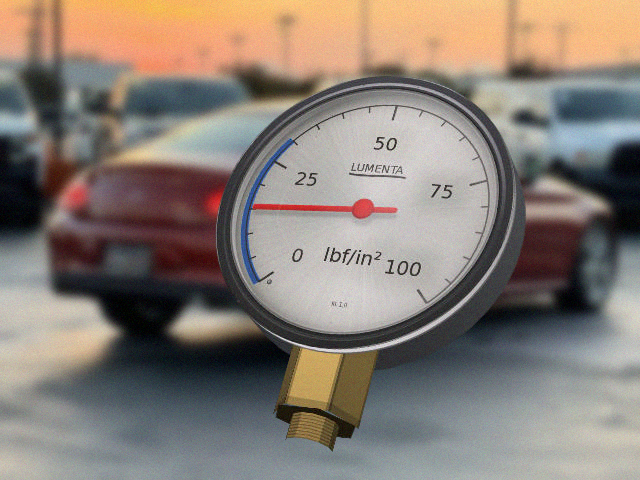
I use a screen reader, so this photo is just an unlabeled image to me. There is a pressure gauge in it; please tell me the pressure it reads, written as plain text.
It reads 15 psi
